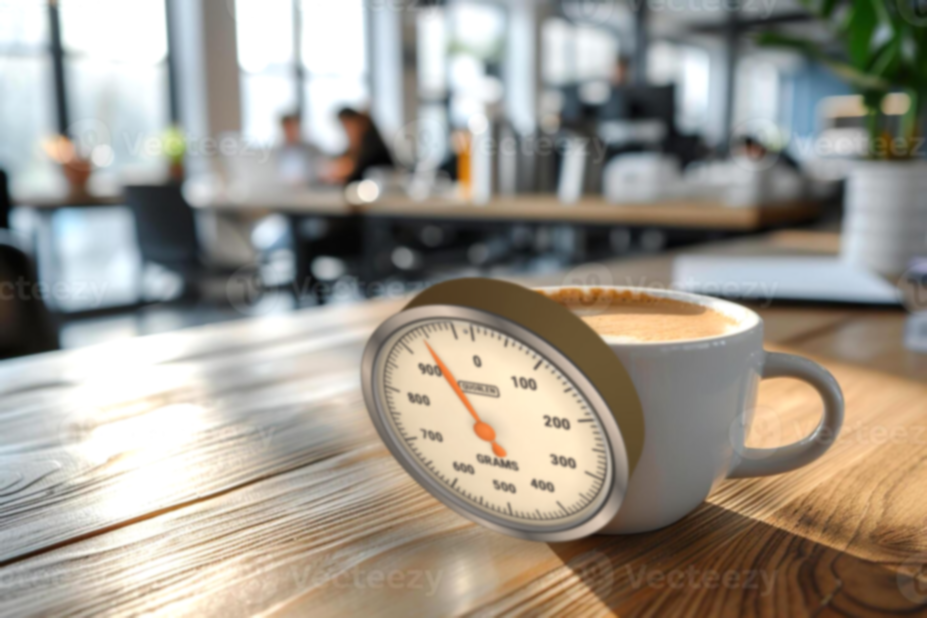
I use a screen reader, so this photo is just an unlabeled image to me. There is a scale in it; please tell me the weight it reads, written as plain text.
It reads 950 g
